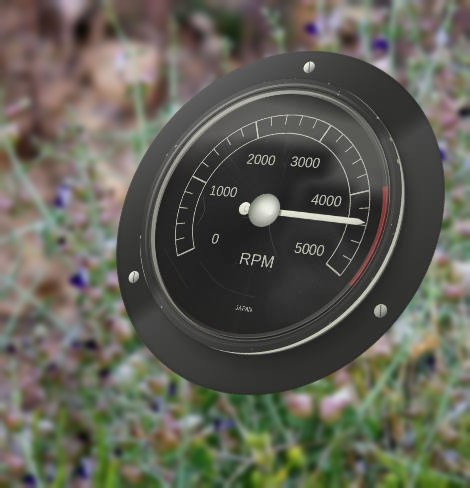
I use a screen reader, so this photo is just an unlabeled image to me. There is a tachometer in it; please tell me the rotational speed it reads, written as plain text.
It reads 4400 rpm
